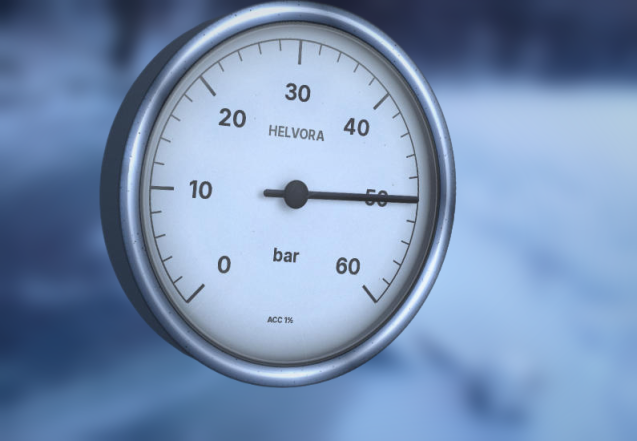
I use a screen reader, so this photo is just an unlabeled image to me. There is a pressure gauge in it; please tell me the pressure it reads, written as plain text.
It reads 50 bar
